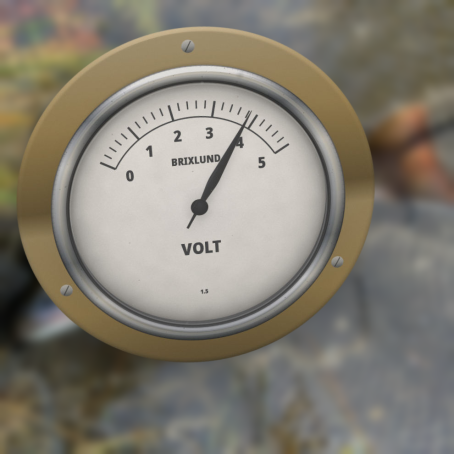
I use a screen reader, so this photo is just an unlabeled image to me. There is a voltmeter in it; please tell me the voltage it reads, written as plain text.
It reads 3.8 V
